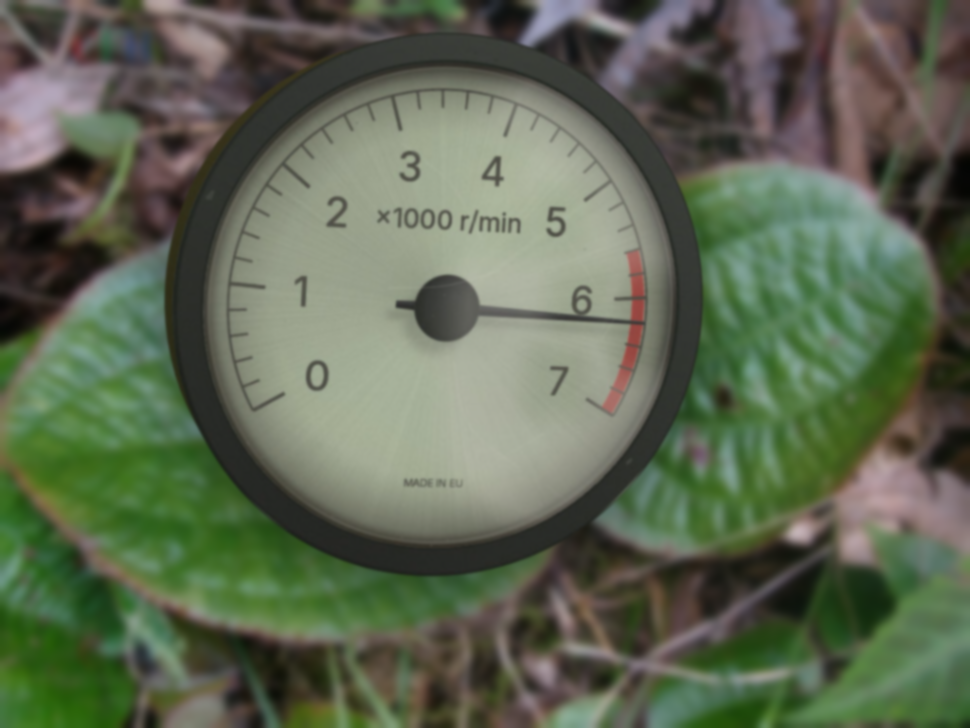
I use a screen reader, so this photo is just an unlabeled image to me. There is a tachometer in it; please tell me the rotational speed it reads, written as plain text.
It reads 6200 rpm
